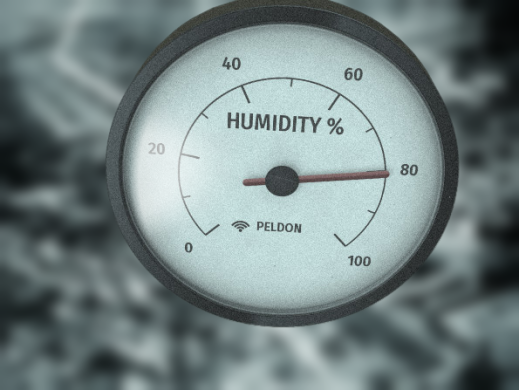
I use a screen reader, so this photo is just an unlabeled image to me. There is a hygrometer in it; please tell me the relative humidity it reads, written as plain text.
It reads 80 %
